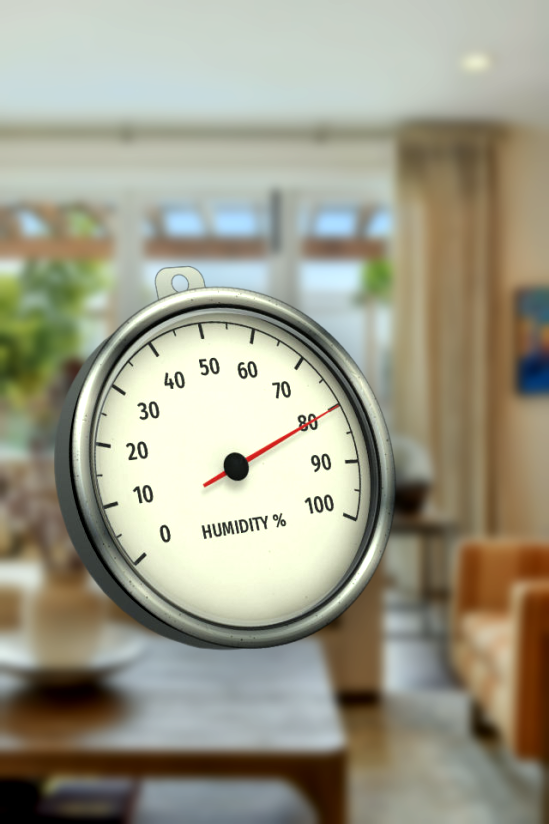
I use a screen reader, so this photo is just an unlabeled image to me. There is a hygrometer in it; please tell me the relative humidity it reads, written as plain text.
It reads 80 %
